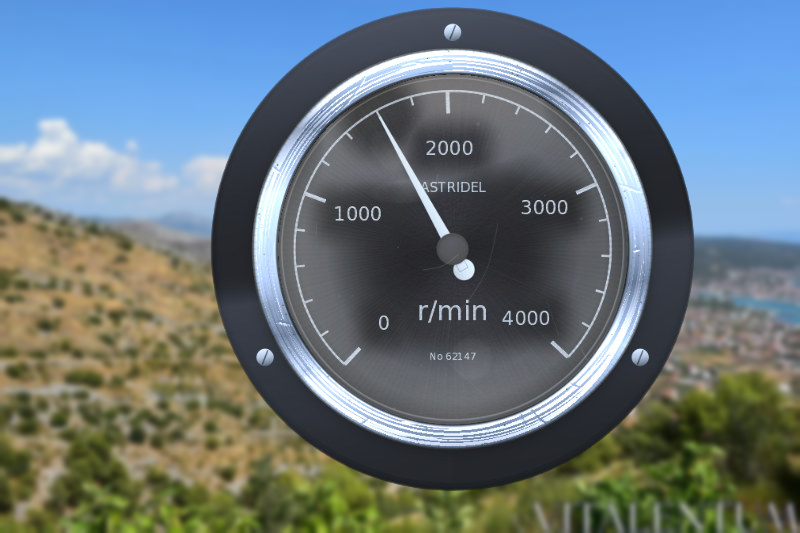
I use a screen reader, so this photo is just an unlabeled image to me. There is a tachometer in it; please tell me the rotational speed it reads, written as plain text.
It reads 1600 rpm
